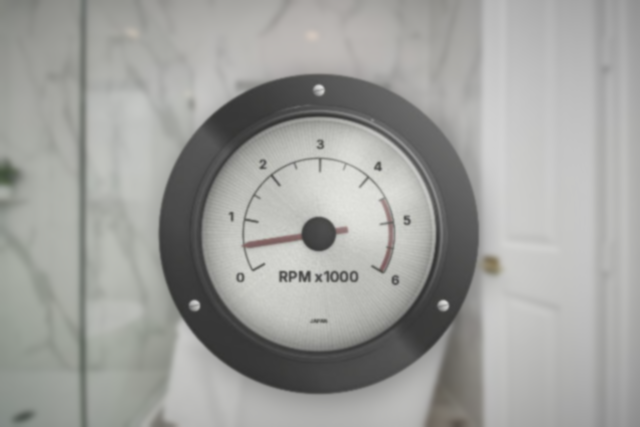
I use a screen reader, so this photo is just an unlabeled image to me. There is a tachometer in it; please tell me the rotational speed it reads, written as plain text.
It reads 500 rpm
